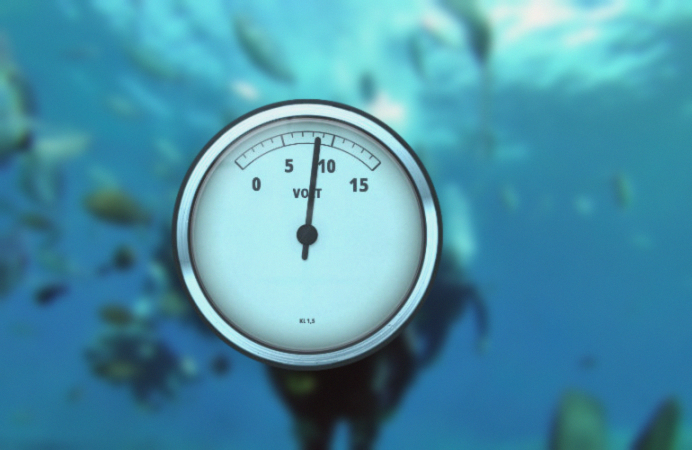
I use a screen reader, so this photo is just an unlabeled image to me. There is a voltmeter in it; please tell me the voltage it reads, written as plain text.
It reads 8.5 V
